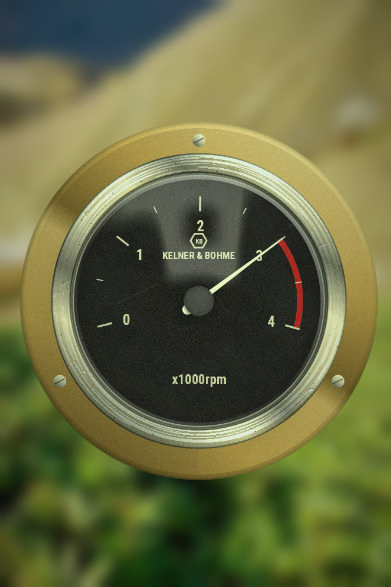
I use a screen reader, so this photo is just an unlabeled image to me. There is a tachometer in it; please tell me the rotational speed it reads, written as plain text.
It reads 3000 rpm
